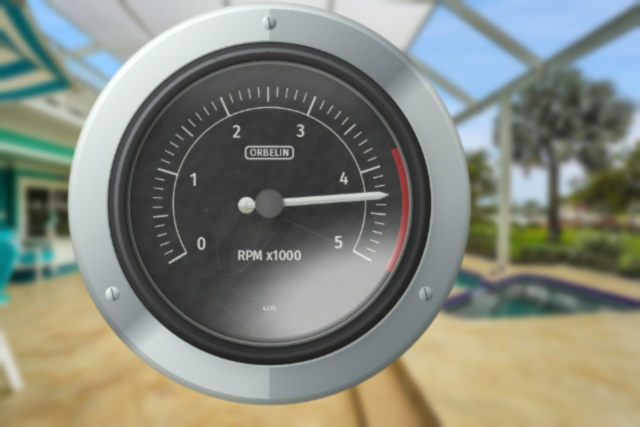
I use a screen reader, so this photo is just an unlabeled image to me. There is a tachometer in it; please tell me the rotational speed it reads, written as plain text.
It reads 4300 rpm
